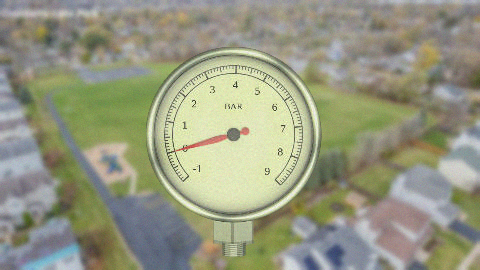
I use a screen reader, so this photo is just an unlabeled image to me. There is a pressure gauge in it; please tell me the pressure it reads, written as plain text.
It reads 0 bar
